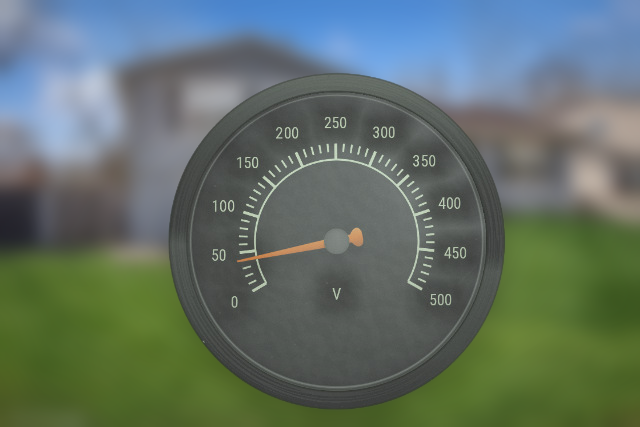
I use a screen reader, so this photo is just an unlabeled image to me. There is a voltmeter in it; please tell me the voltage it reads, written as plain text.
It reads 40 V
